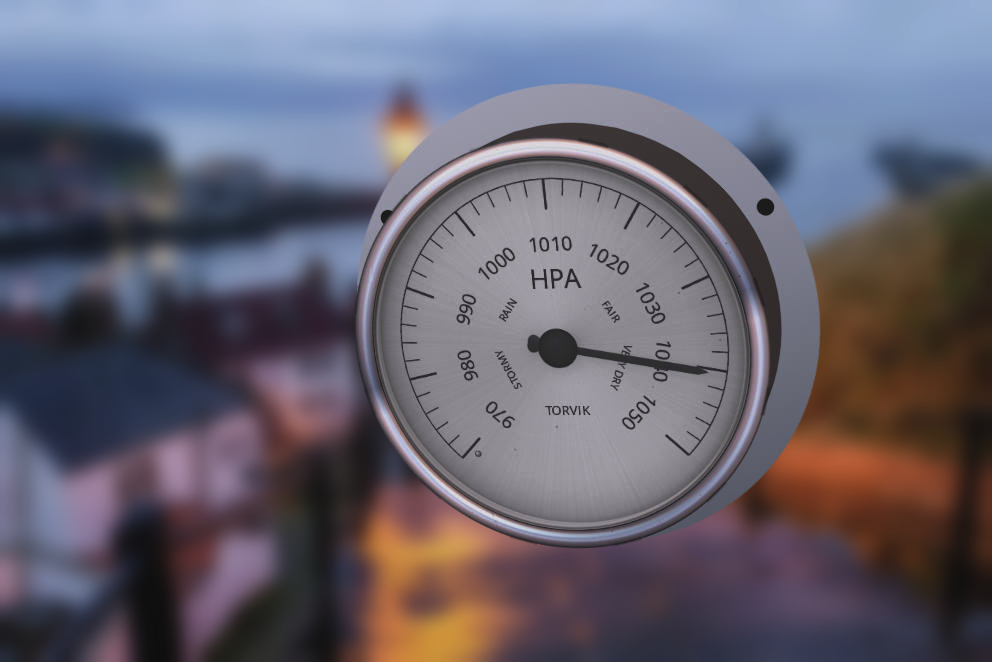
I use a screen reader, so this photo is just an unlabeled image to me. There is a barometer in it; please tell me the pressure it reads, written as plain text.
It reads 1040 hPa
